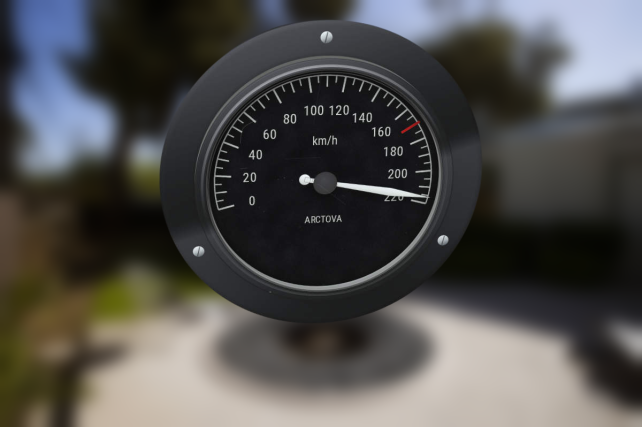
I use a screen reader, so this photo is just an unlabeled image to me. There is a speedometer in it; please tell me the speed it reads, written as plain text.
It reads 215 km/h
